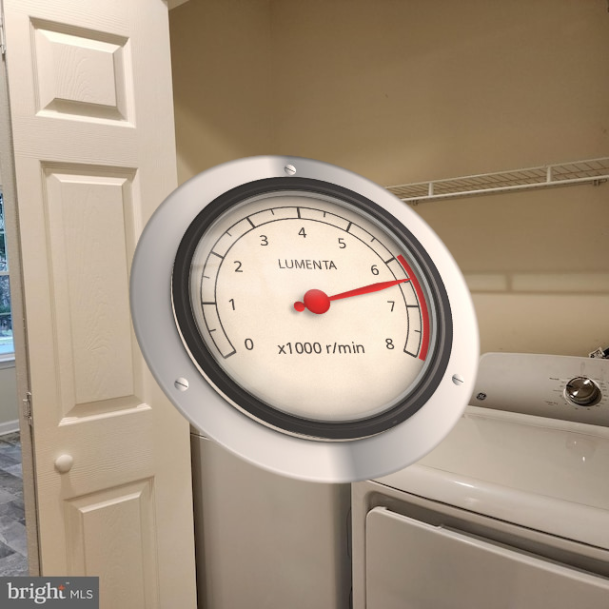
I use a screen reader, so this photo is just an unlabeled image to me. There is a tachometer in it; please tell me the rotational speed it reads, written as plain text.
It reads 6500 rpm
